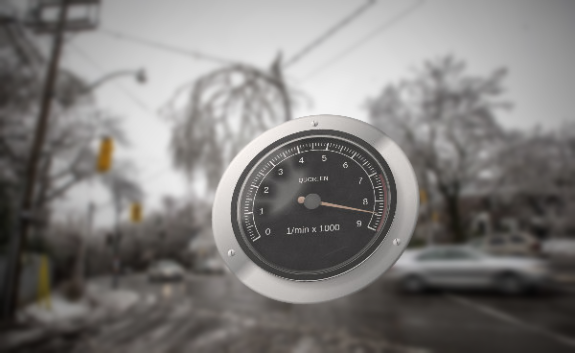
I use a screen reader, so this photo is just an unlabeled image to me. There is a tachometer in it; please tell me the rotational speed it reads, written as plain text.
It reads 8500 rpm
